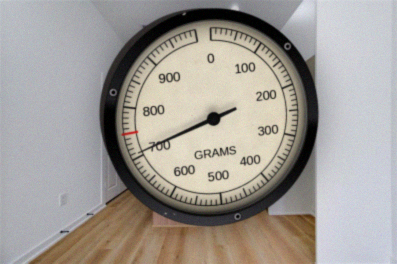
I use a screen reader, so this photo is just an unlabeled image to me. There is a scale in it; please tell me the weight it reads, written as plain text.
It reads 710 g
